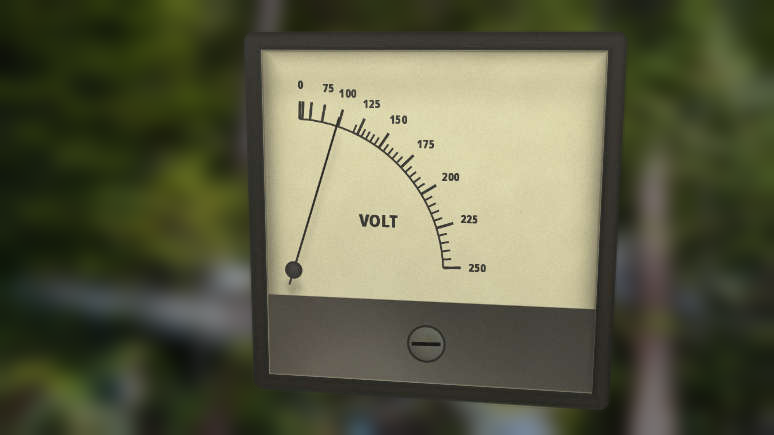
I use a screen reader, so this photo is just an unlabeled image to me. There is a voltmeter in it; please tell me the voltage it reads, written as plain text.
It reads 100 V
